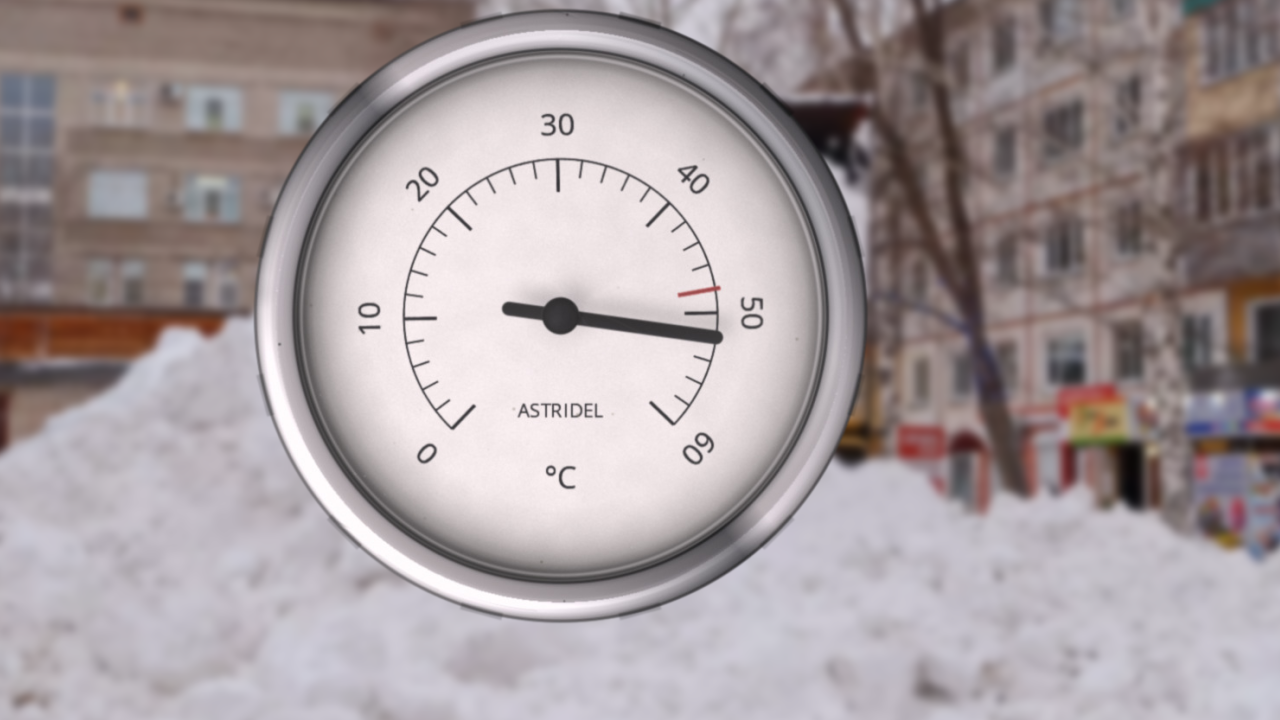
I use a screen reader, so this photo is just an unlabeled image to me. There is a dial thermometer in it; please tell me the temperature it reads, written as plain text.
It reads 52 °C
